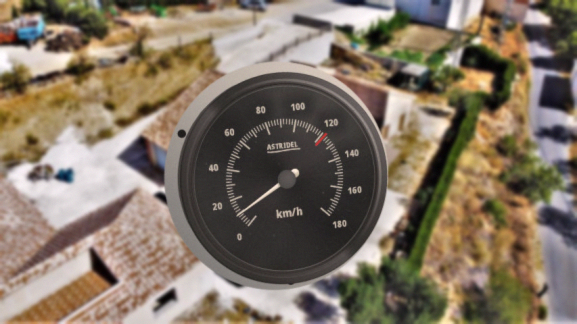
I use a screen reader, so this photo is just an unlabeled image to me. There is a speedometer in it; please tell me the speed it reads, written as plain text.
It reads 10 km/h
